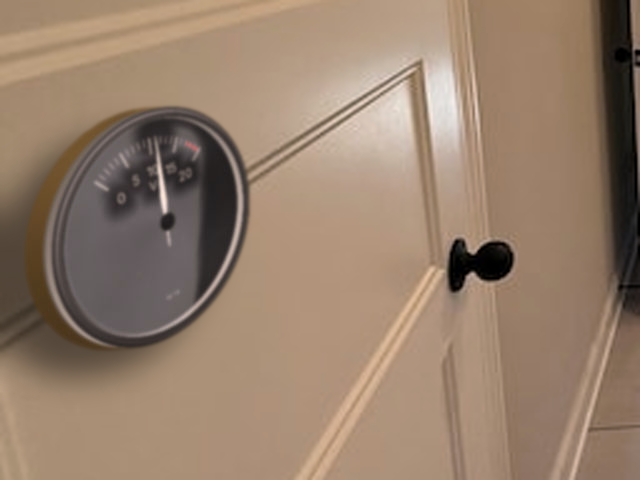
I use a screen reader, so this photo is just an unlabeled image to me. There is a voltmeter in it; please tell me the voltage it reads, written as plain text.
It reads 10 V
